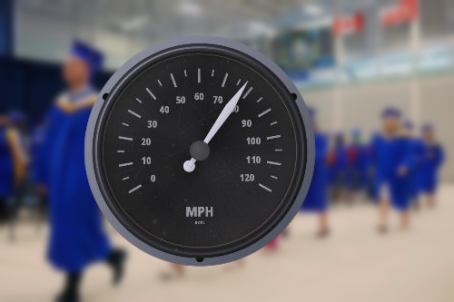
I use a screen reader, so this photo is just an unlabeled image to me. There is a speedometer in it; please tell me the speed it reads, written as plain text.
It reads 77.5 mph
